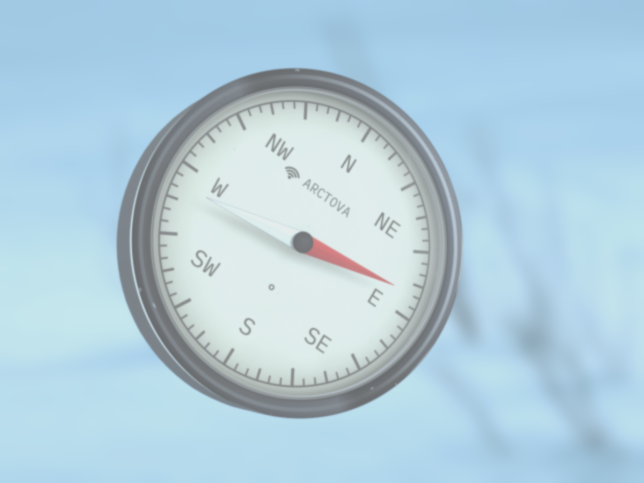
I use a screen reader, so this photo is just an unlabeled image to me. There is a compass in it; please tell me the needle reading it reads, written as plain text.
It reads 80 °
